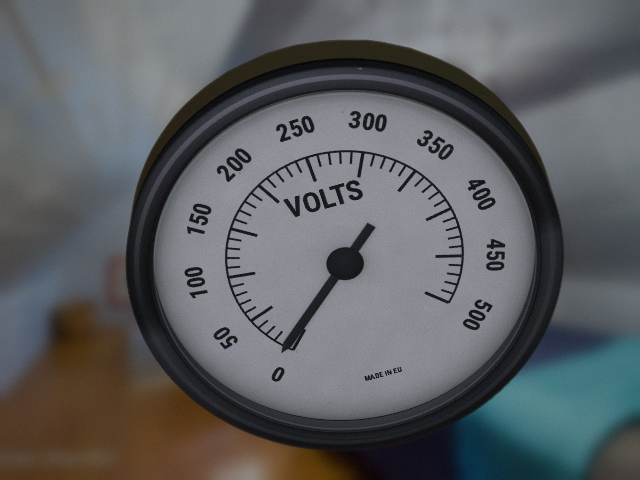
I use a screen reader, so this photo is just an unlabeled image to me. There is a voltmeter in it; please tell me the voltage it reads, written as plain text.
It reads 10 V
